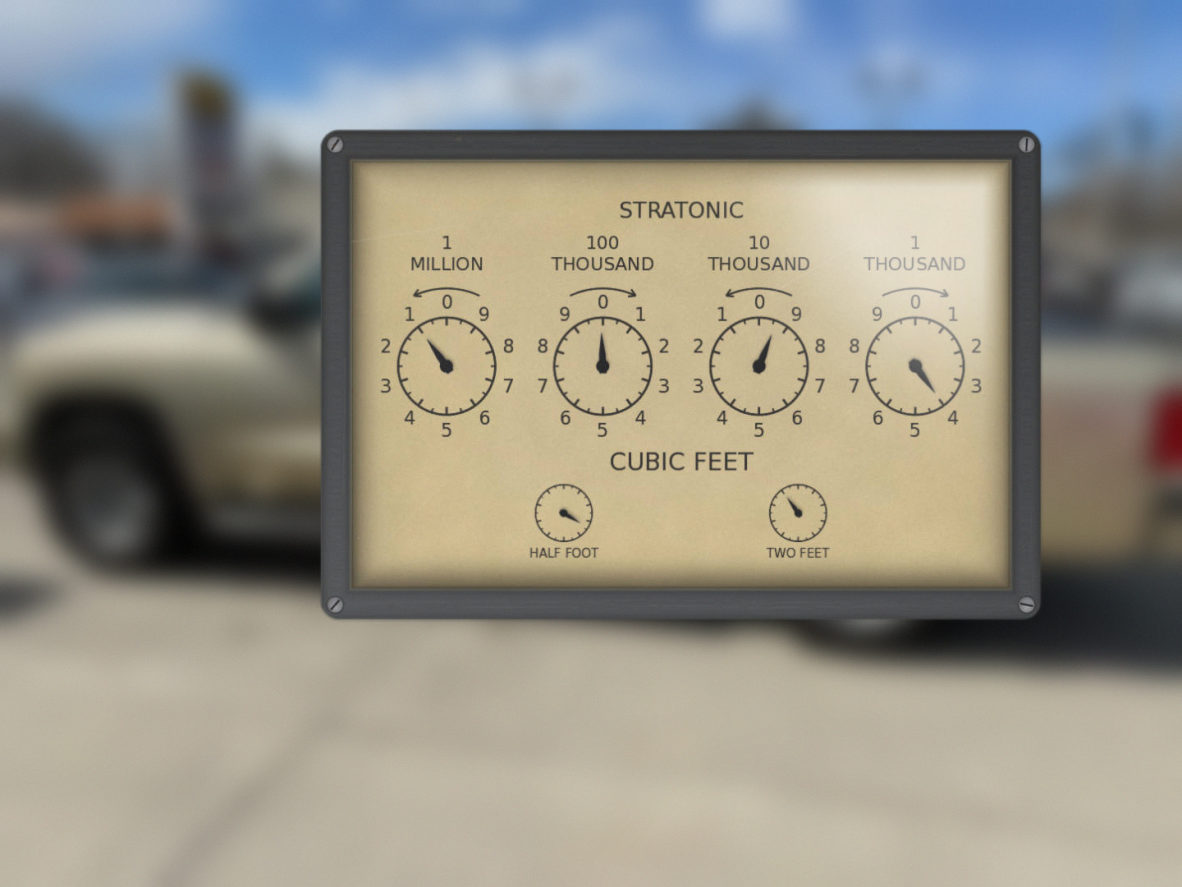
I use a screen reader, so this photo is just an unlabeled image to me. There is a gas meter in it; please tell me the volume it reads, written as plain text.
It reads 99400 ft³
